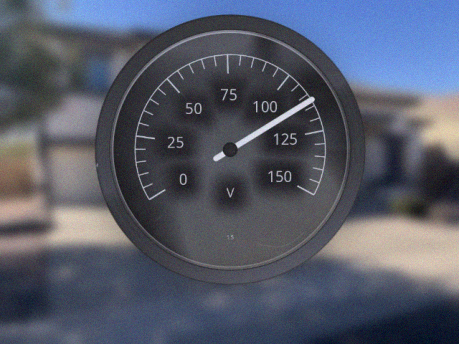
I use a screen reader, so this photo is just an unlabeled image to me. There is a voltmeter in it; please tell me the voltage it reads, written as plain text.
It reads 112.5 V
